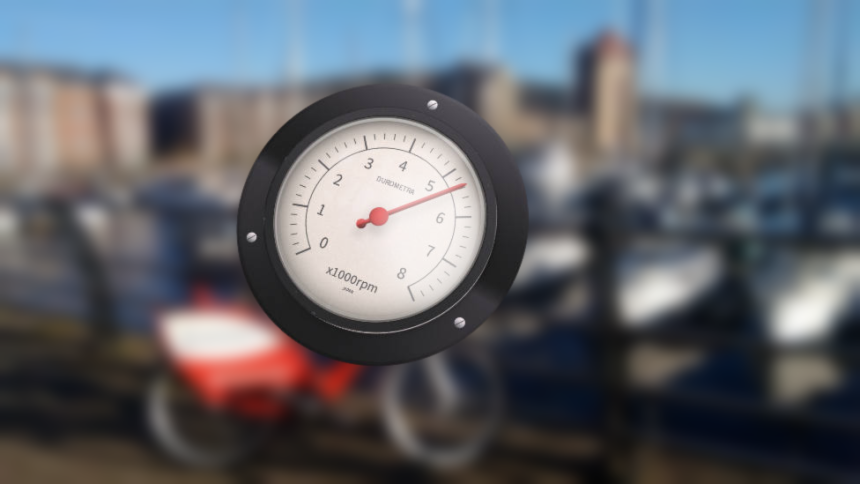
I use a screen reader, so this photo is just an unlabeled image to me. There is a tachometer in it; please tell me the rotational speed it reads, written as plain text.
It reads 5400 rpm
